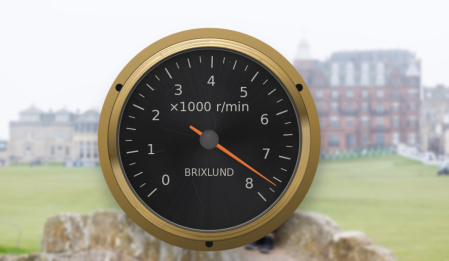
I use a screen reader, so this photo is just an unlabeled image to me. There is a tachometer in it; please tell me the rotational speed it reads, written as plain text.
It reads 7625 rpm
